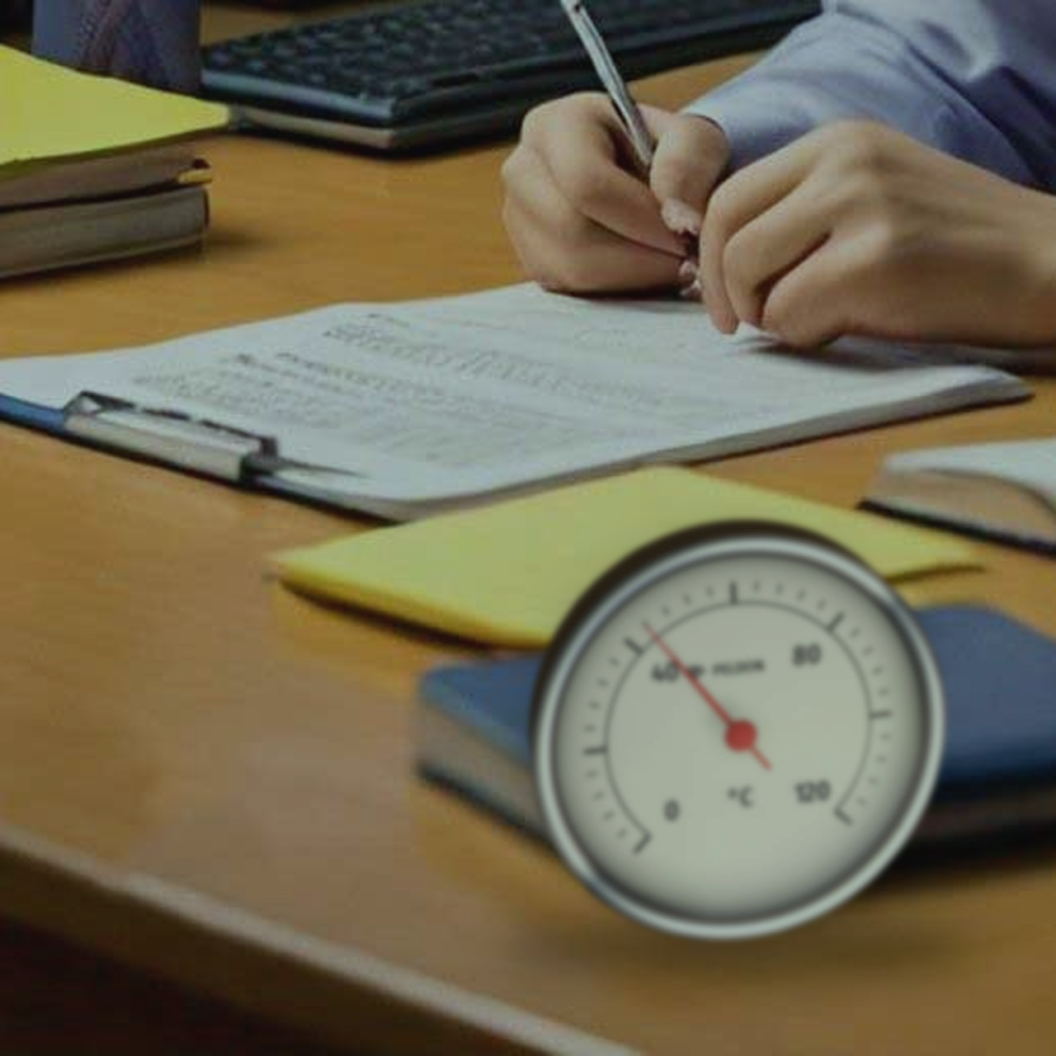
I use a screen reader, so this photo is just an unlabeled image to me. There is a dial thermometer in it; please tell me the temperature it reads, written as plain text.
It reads 44 °C
